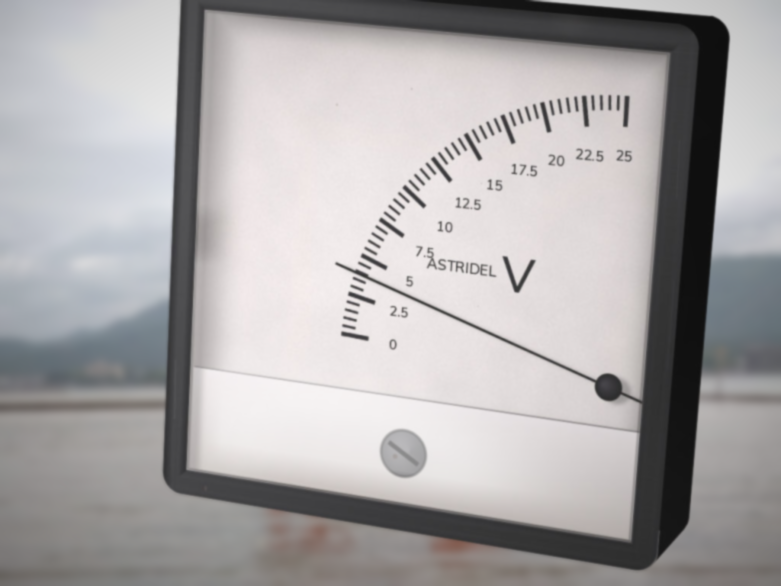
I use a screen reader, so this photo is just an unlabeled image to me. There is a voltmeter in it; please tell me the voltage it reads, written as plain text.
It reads 4 V
